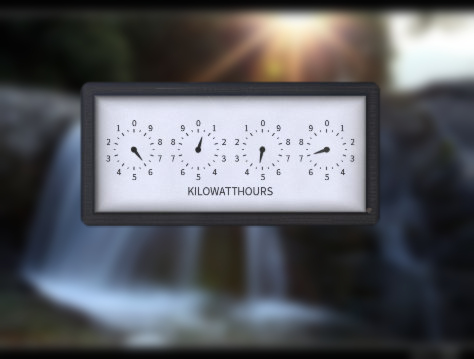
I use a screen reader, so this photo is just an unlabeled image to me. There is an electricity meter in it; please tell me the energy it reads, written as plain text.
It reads 6047 kWh
